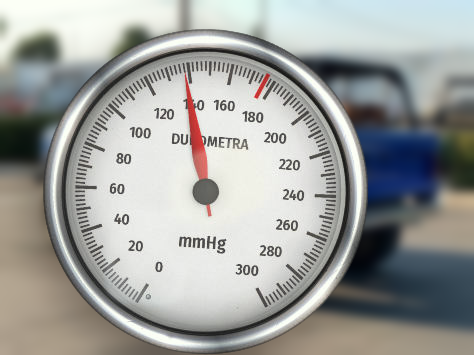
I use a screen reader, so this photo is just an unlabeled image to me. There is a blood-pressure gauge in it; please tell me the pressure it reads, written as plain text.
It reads 138 mmHg
